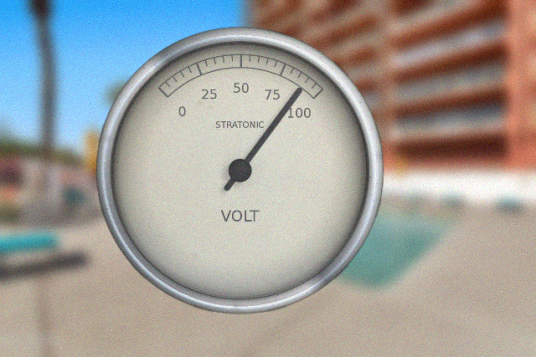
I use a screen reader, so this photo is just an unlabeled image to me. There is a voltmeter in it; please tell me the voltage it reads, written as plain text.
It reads 90 V
